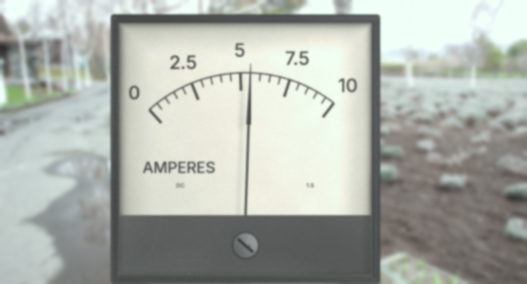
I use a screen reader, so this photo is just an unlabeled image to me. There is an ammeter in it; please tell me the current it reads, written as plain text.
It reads 5.5 A
